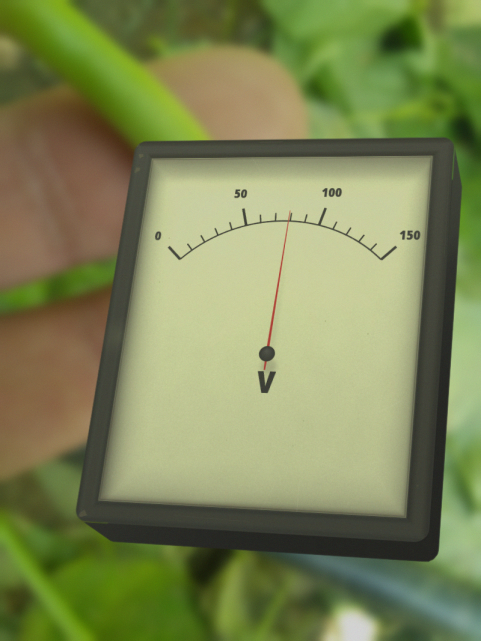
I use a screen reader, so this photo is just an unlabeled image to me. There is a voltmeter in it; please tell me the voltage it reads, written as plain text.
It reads 80 V
